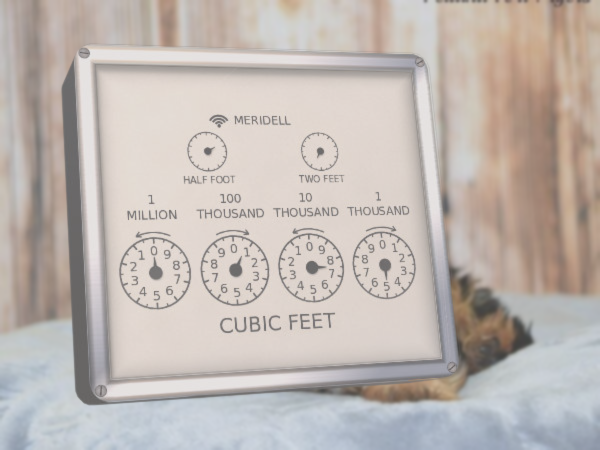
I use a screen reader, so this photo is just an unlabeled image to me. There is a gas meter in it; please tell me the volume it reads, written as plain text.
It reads 7500 ft³
